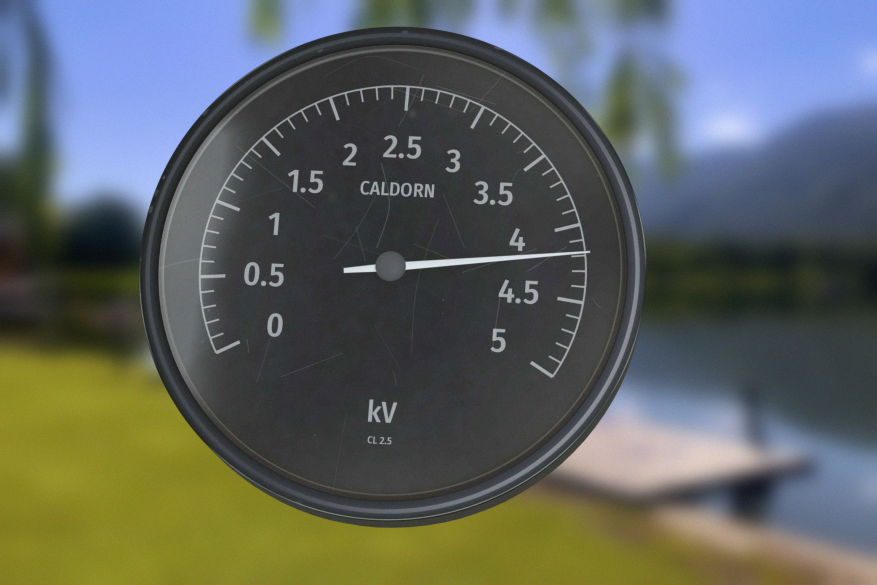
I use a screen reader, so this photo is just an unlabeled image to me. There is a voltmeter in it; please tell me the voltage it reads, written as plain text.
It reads 4.2 kV
